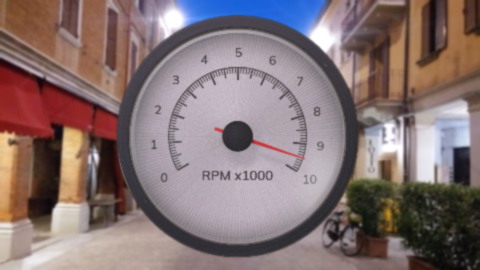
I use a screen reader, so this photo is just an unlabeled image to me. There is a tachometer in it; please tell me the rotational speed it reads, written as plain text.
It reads 9500 rpm
